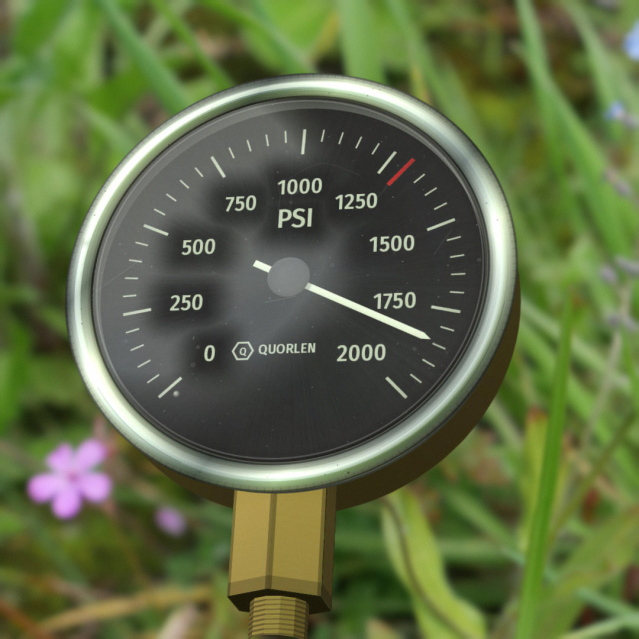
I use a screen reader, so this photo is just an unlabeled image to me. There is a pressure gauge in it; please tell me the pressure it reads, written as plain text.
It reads 1850 psi
